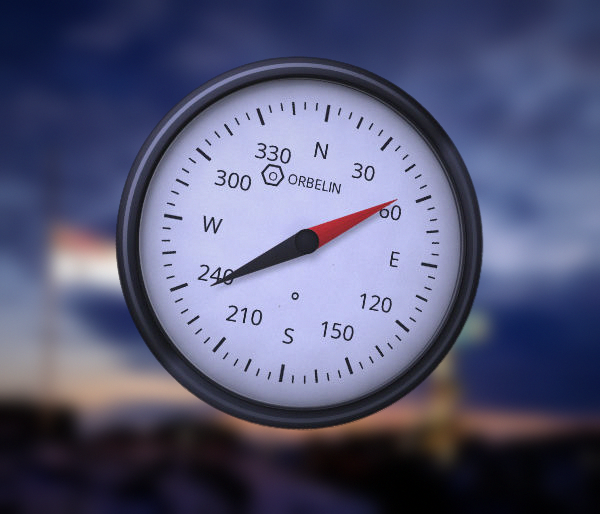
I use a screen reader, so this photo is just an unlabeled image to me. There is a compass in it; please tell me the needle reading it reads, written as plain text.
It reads 55 °
